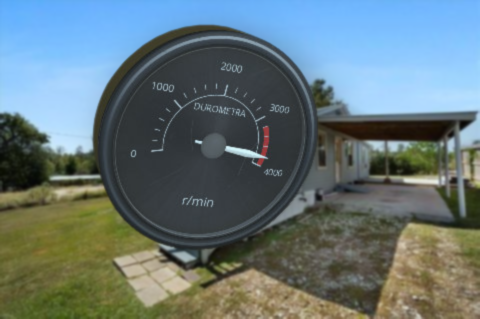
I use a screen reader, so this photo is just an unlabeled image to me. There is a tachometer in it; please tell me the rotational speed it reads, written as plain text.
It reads 3800 rpm
